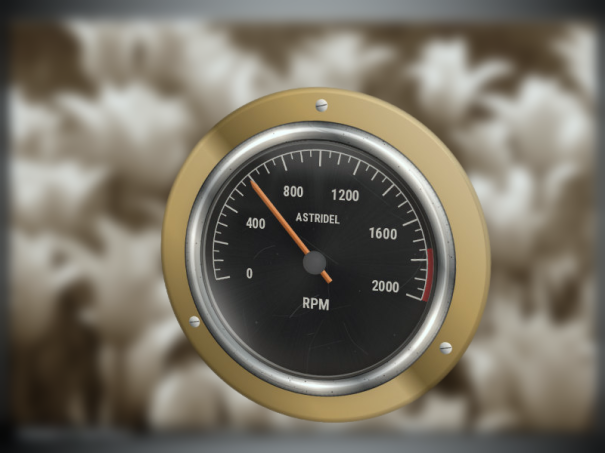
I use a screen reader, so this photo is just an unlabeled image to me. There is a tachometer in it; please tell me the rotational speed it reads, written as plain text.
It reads 600 rpm
